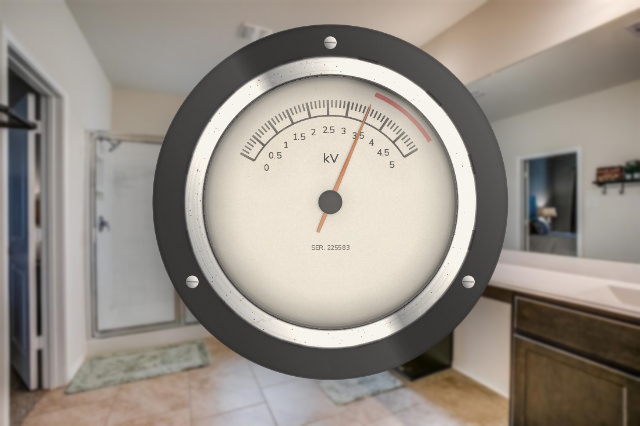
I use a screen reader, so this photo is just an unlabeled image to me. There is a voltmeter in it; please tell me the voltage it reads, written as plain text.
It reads 3.5 kV
